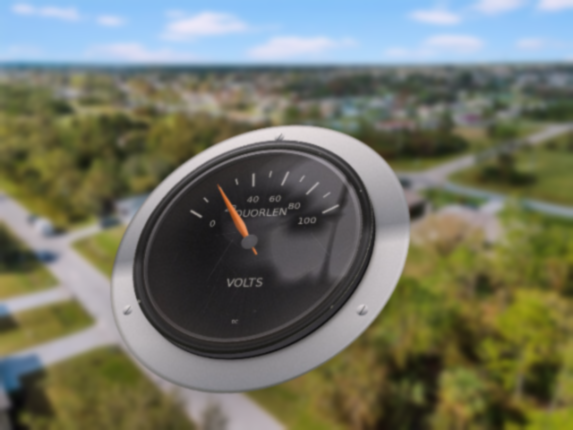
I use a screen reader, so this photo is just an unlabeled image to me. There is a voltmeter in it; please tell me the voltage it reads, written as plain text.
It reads 20 V
